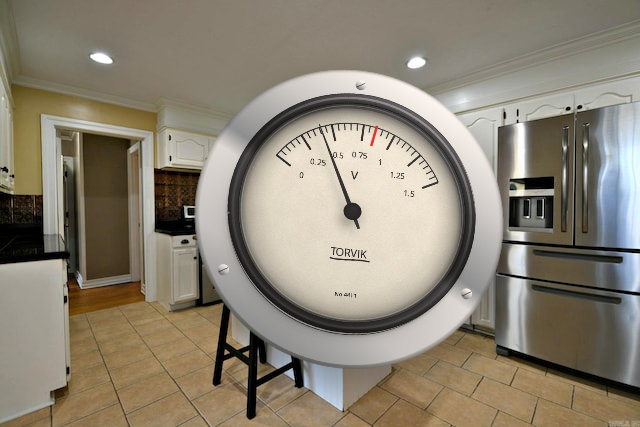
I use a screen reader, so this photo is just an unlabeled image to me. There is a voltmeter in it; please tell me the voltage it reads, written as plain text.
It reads 0.4 V
